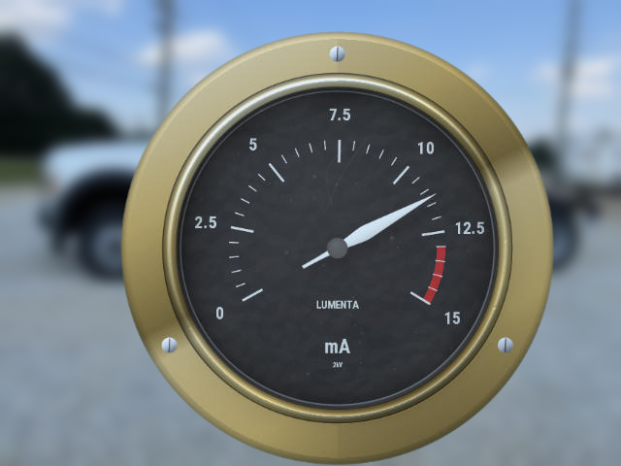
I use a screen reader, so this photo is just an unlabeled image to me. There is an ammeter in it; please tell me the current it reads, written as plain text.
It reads 11.25 mA
